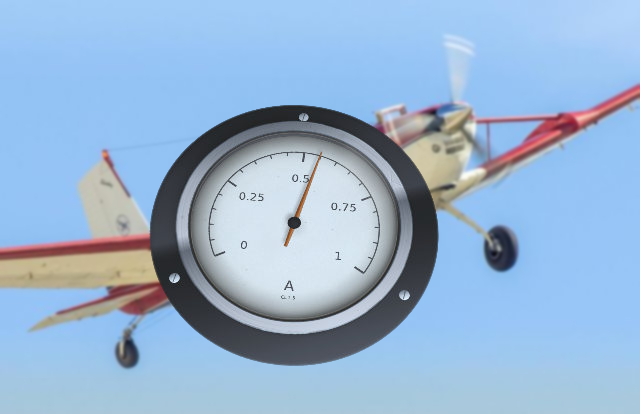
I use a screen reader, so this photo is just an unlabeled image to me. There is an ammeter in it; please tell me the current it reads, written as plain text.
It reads 0.55 A
